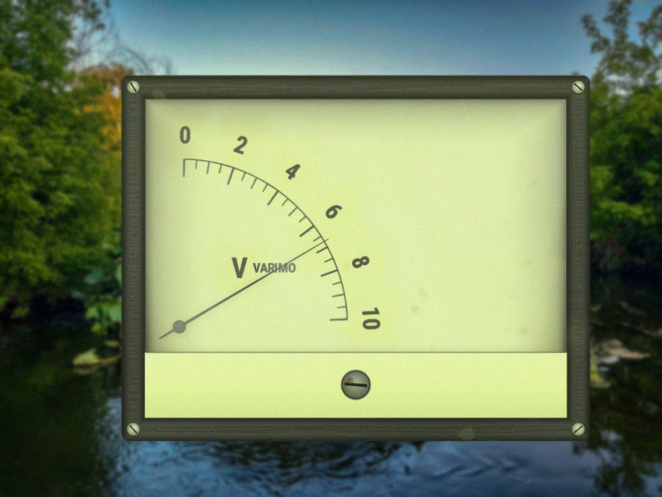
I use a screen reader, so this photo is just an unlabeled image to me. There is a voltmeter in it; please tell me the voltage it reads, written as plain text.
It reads 6.75 V
